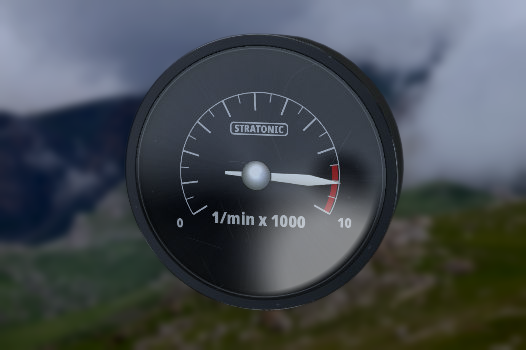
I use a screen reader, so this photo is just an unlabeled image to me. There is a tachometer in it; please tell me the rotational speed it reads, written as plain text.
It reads 9000 rpm
